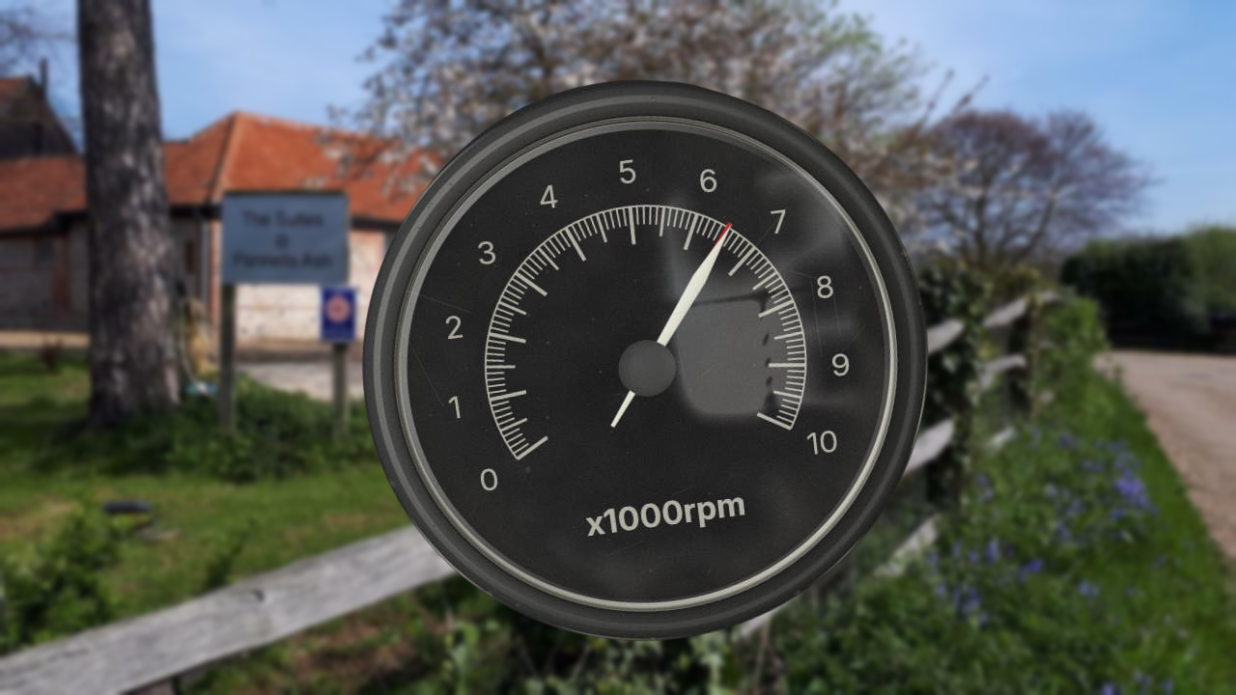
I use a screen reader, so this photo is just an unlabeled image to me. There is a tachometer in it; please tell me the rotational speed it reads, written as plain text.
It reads 6500 rpm
